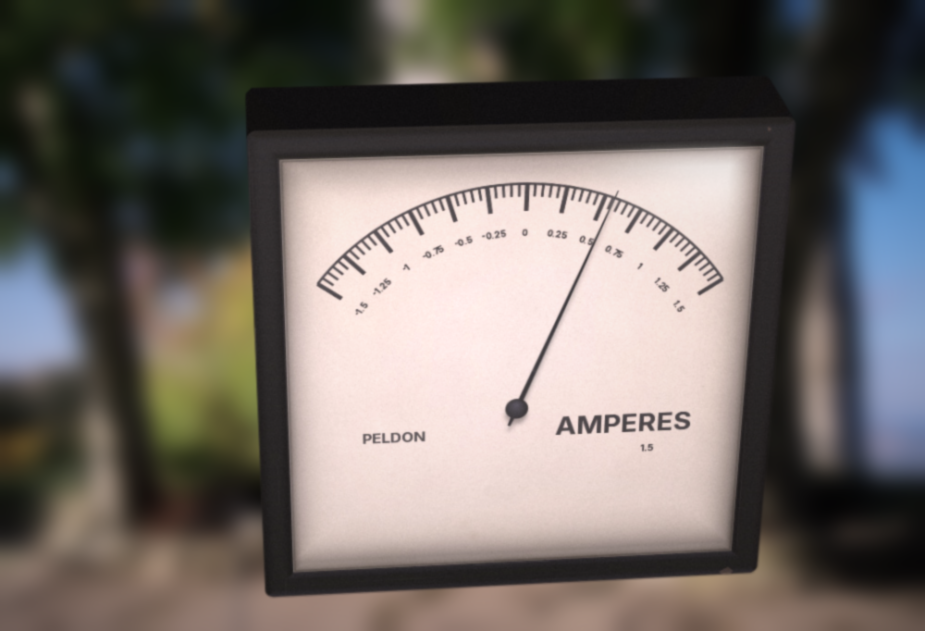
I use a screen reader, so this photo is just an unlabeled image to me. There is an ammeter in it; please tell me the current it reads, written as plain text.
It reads 0.55 A
